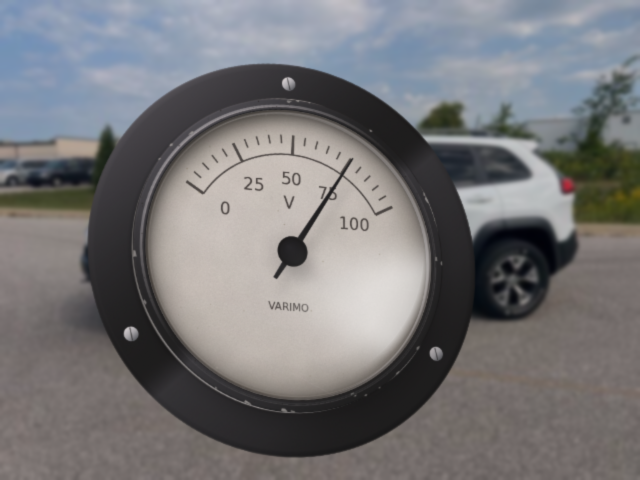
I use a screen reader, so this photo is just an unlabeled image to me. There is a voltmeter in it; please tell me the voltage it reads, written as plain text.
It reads 75 V
